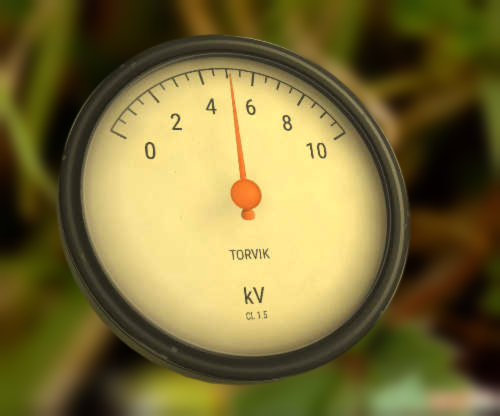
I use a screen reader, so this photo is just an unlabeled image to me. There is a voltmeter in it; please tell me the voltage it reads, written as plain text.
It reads 5 kV
